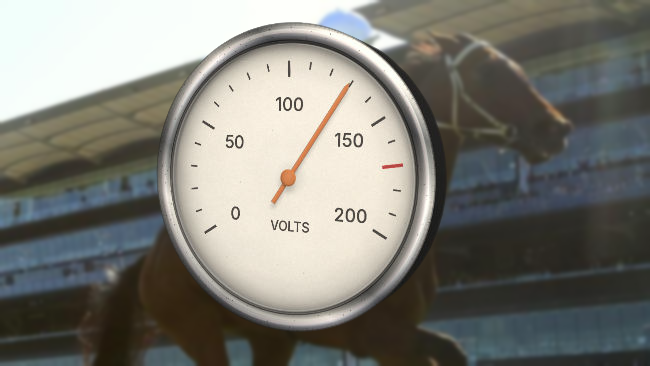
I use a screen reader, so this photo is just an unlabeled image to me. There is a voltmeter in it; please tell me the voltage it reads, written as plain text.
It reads 130 V
